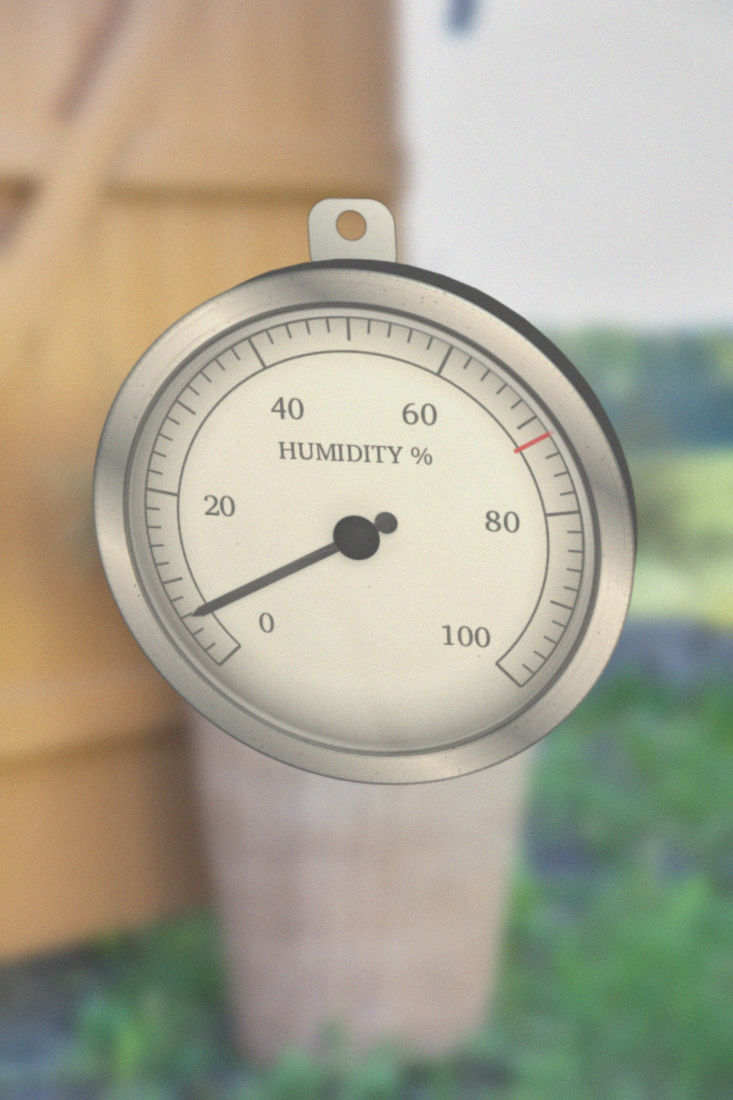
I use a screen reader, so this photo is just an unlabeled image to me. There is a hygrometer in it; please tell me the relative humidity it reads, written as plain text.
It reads 6 %
